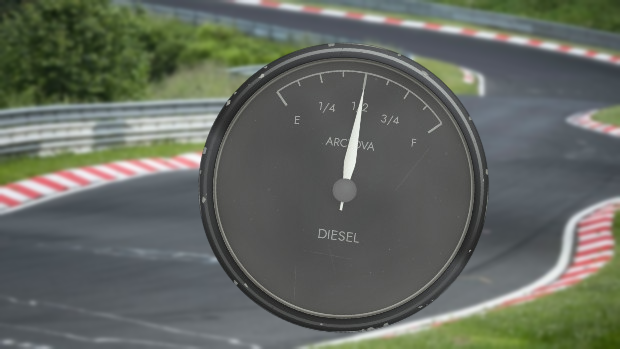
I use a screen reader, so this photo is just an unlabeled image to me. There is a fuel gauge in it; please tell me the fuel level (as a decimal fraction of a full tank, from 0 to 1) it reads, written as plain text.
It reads 0.5
